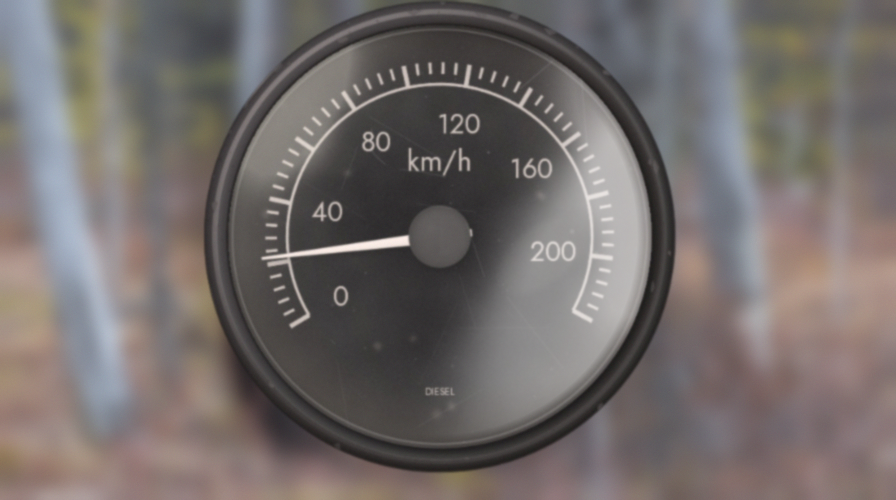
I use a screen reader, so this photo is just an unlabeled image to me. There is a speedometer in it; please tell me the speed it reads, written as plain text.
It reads 22 km/h
